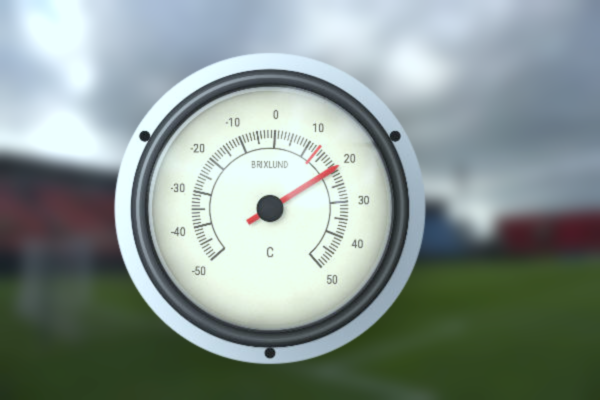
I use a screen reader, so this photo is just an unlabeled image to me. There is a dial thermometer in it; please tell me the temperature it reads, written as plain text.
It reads 20 °C
